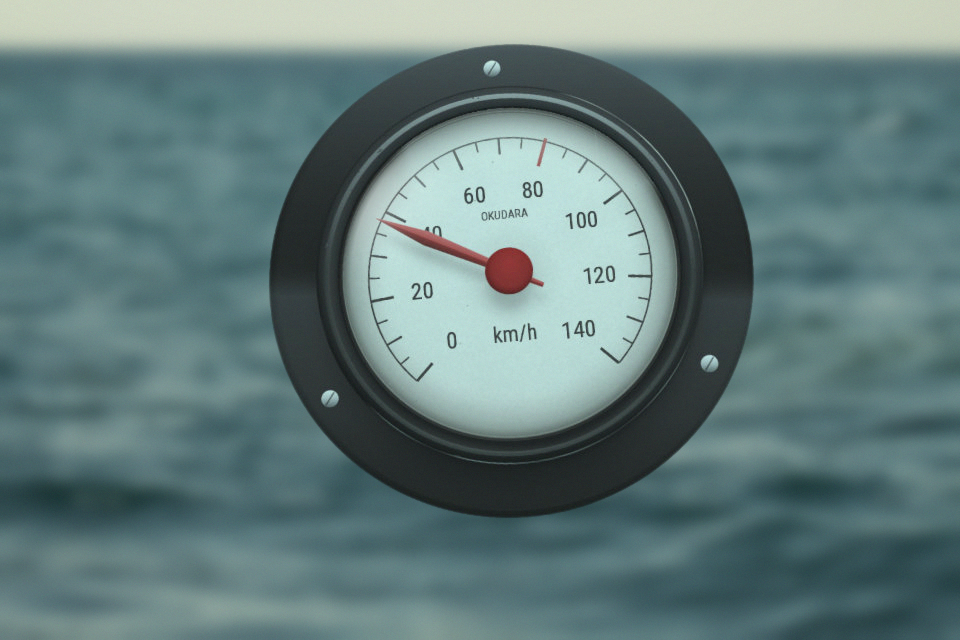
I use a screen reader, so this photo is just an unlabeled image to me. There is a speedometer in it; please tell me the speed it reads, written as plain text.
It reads 37.5 km/h
